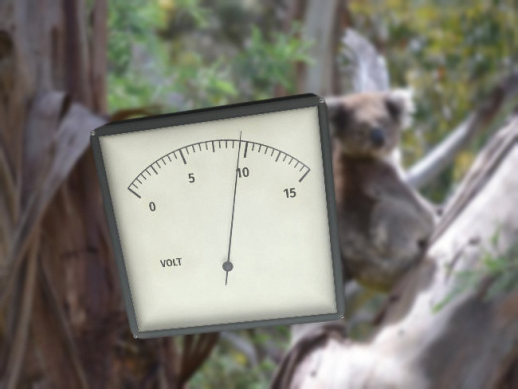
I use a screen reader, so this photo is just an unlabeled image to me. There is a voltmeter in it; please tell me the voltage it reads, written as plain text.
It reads 9.5 V
